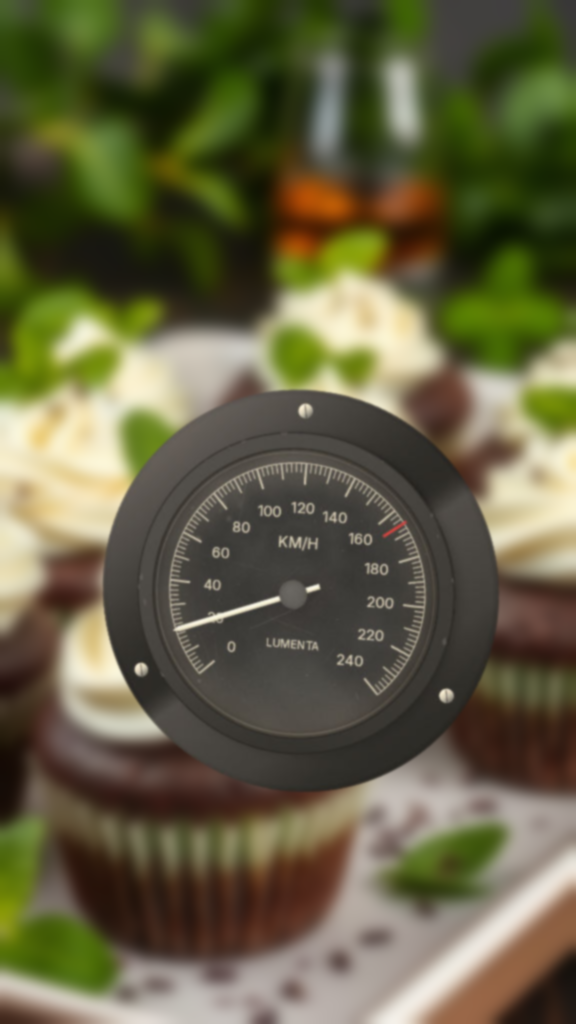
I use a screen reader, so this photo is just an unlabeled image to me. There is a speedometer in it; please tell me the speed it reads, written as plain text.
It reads 20 km/h
